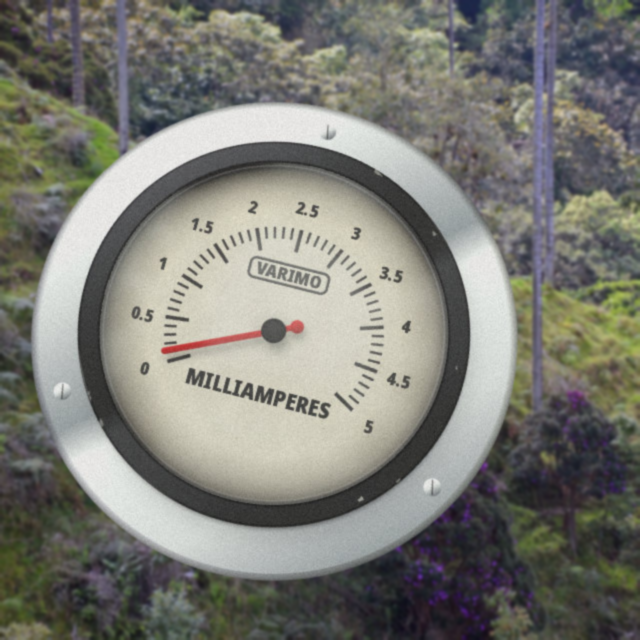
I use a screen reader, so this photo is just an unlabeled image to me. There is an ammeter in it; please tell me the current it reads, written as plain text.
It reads 0.1 mA
